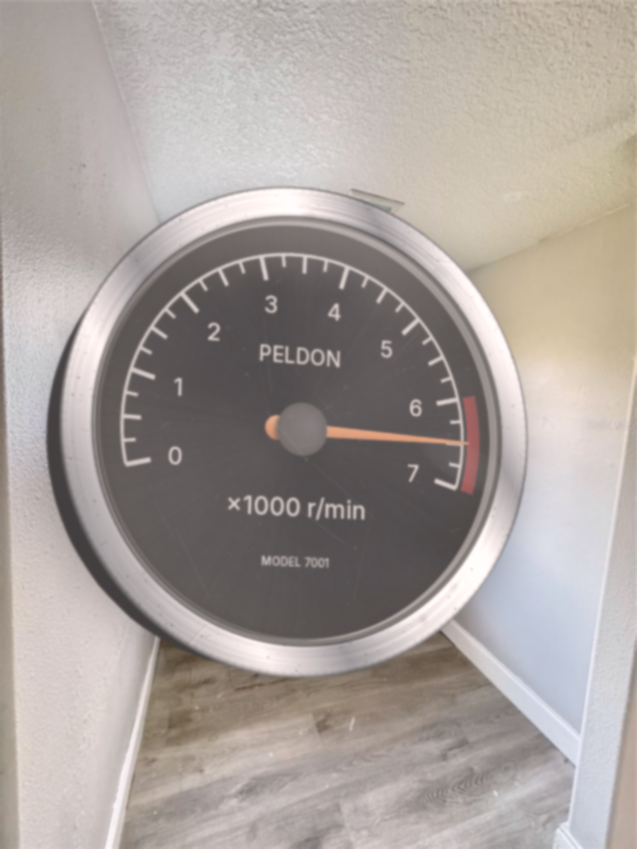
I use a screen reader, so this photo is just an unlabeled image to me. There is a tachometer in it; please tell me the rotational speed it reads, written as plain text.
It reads 6500 rpm
